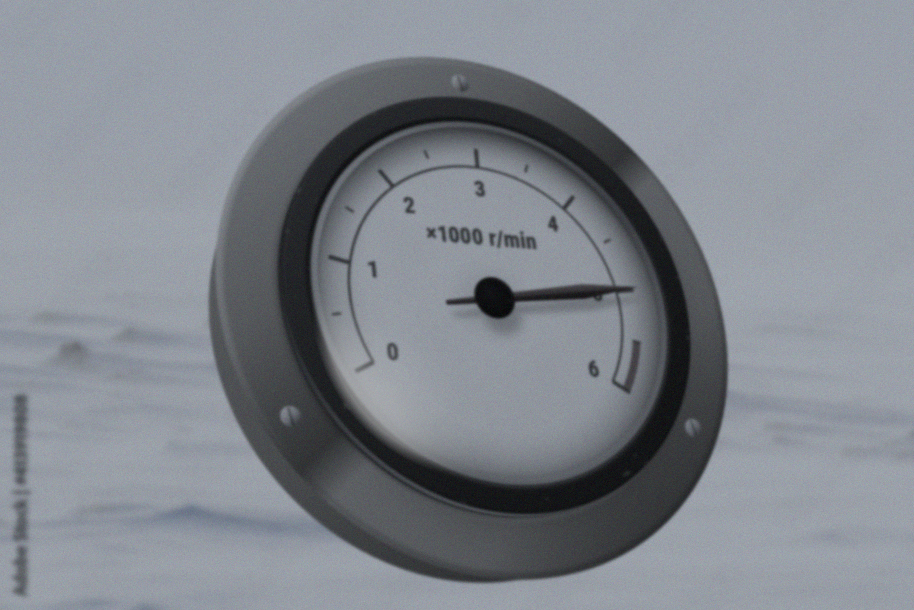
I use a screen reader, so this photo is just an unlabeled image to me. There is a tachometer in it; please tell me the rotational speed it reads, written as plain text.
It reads 5000 rpm
